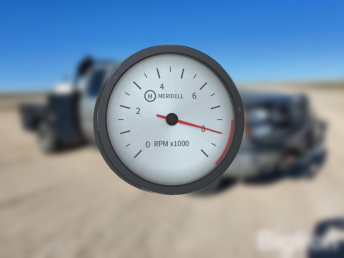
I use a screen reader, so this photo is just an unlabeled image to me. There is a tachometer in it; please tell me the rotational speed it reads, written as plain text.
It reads 8000 rpm
